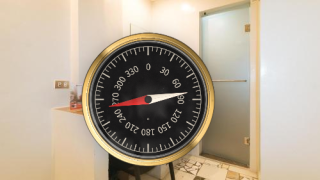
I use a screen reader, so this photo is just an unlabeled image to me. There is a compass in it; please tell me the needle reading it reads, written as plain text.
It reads 260 °
